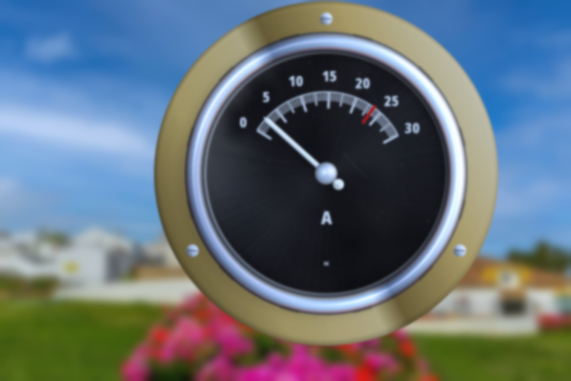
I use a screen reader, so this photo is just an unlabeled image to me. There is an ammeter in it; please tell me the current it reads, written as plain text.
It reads 2.5 A
